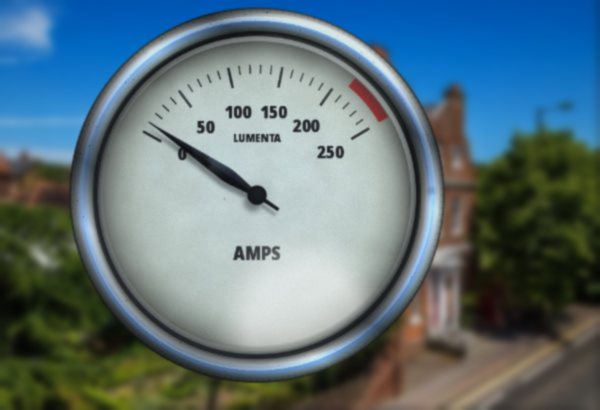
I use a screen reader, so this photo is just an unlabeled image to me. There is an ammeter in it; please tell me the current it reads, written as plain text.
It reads 10 A
